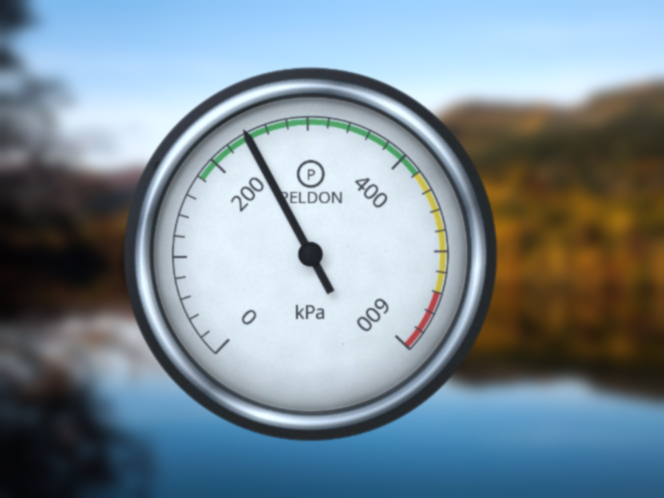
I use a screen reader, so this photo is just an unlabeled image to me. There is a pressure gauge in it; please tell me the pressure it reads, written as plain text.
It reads 240 kPa
